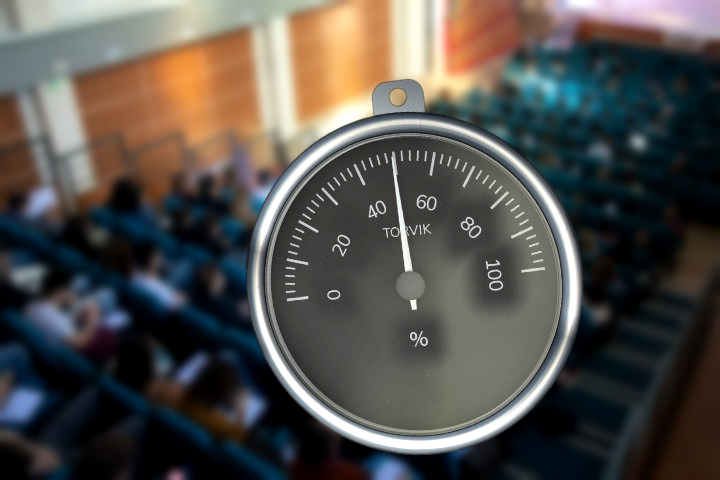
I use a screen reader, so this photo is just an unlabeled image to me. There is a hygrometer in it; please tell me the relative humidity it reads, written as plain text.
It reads 50 %
